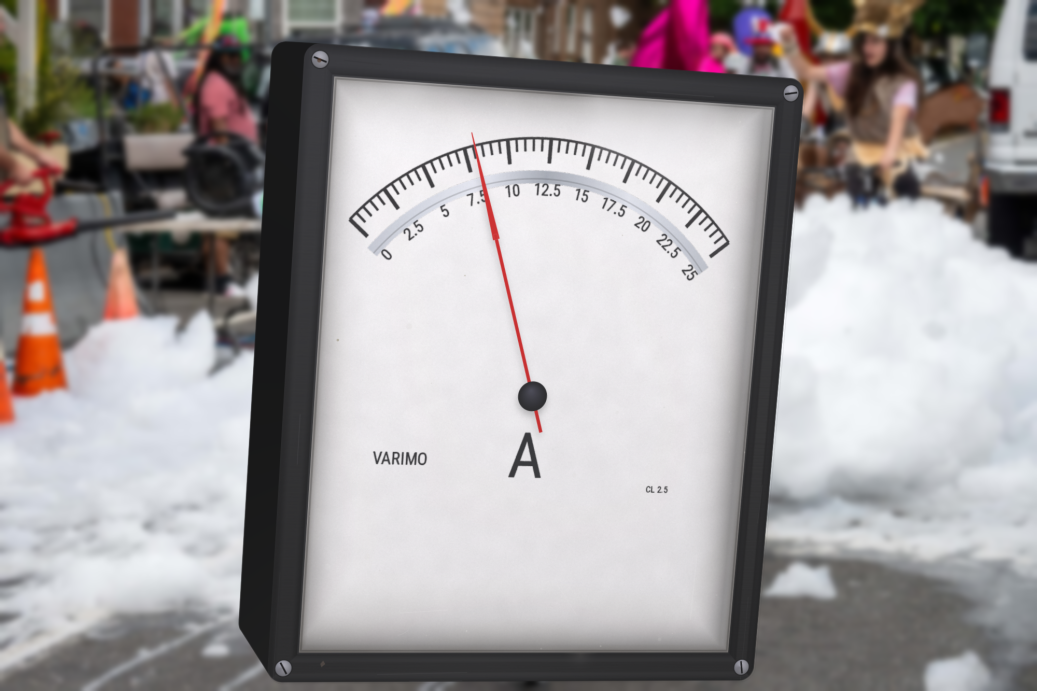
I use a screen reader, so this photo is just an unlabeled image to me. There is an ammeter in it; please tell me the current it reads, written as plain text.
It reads 8 A
